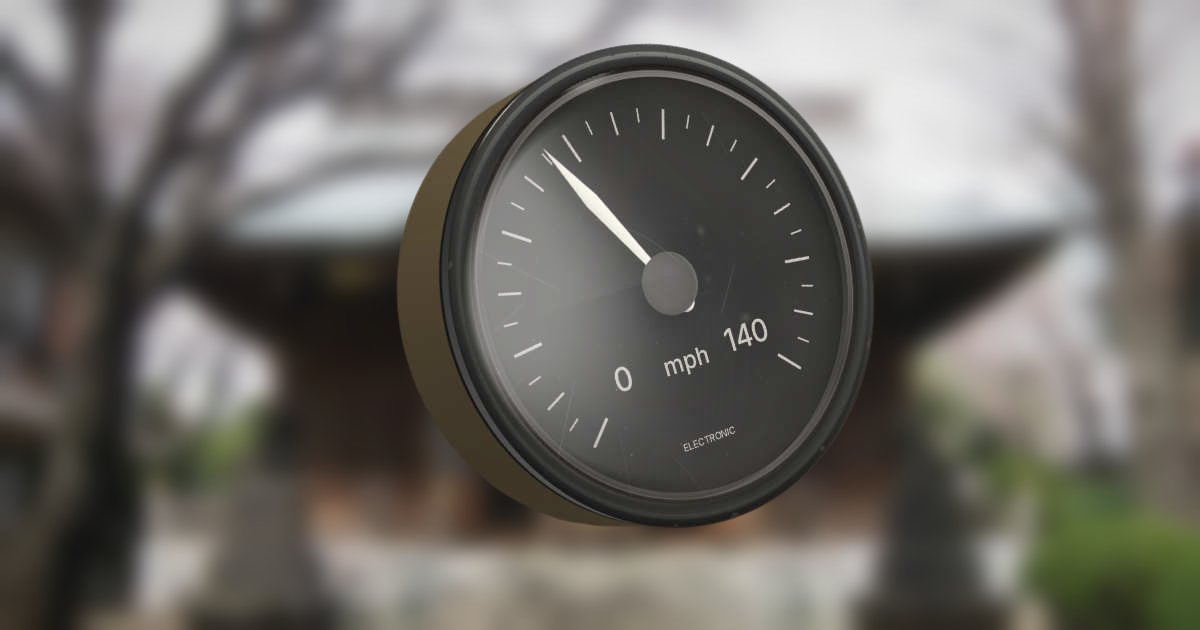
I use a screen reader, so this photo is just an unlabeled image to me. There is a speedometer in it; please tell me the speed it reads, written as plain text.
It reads 55 mph
